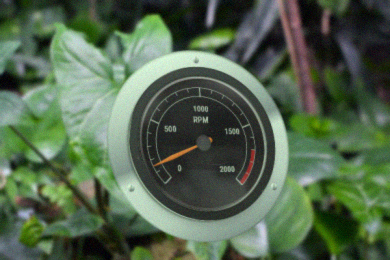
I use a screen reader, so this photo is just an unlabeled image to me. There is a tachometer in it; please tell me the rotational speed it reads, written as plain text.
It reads 150 rpm
